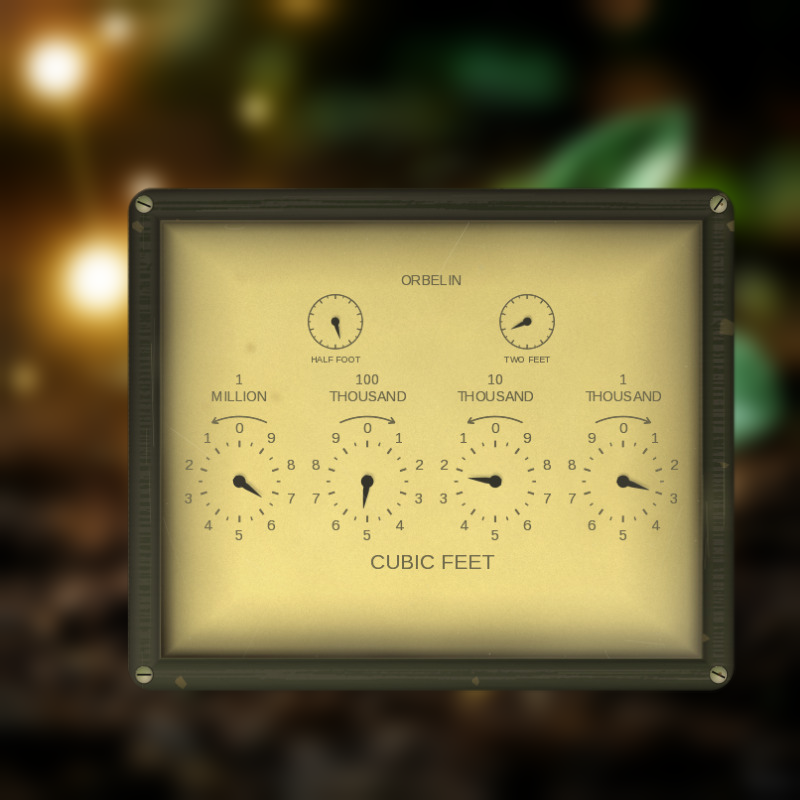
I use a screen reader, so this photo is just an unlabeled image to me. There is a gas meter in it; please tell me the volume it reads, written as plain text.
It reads 652300 ft³
